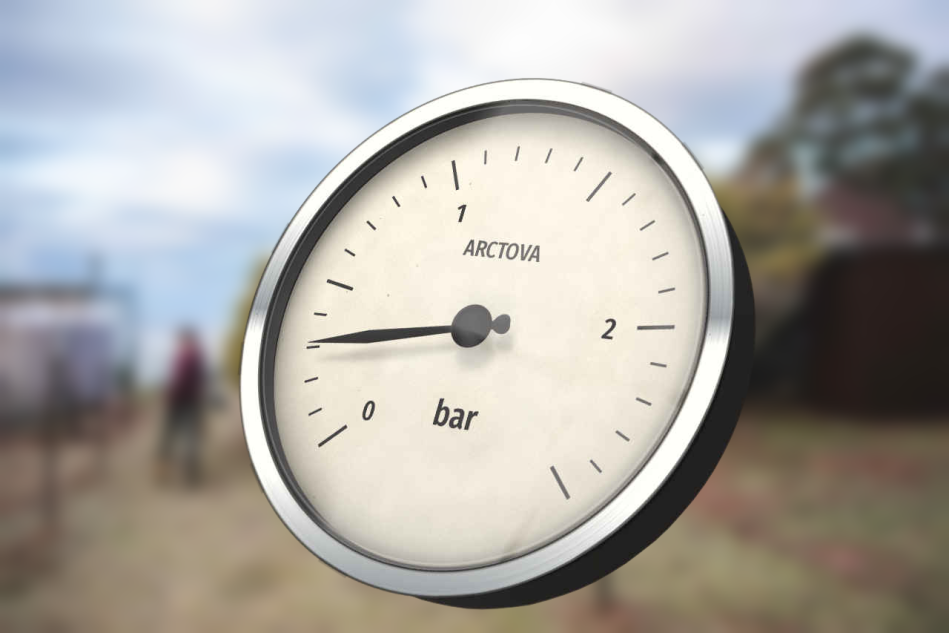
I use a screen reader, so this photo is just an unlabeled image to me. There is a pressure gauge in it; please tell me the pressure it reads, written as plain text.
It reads 0.3 bar
